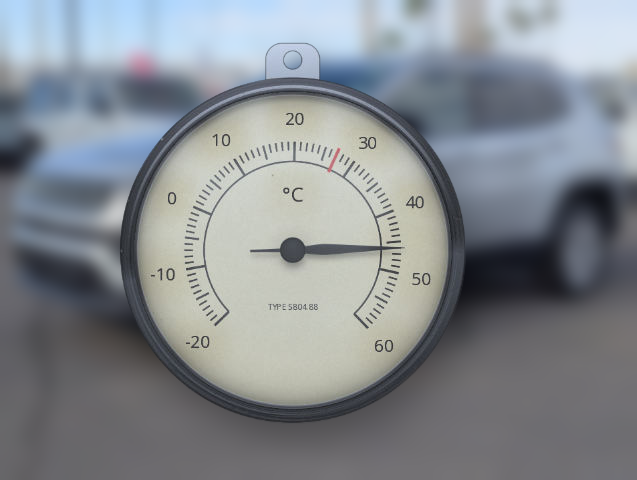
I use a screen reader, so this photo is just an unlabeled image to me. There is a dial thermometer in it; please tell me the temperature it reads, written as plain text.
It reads 46 °C
